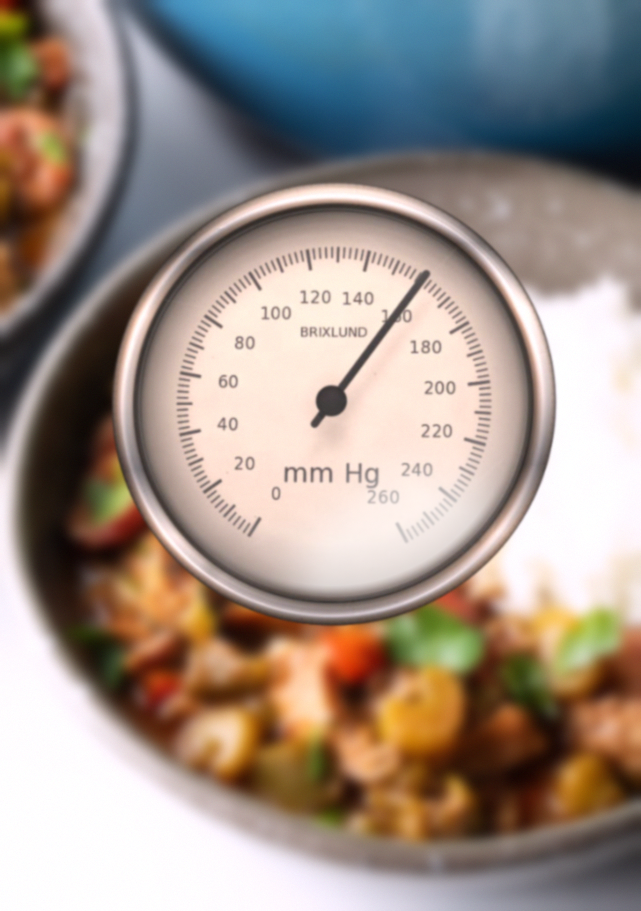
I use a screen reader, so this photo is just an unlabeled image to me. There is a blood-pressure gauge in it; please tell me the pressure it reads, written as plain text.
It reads 160 mmHg
